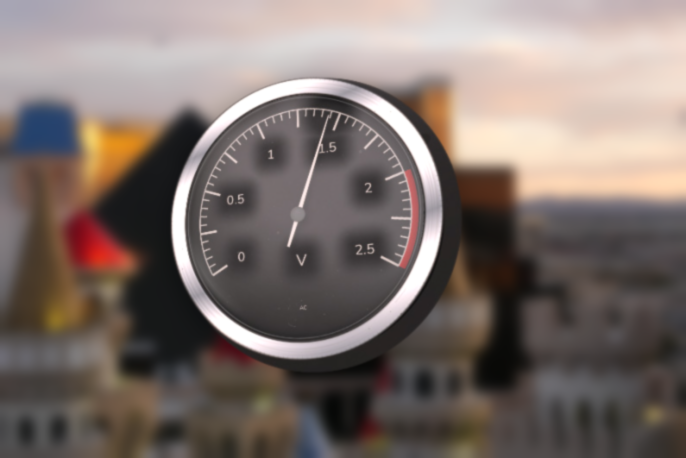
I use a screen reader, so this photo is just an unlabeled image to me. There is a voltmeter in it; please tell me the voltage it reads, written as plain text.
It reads 1.45 V
